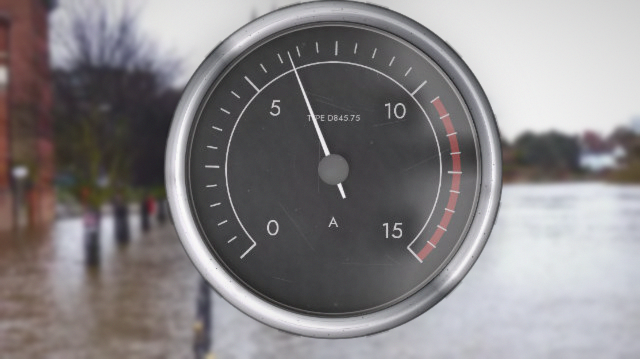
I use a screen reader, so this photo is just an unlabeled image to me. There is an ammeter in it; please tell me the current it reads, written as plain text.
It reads 6.25 A
